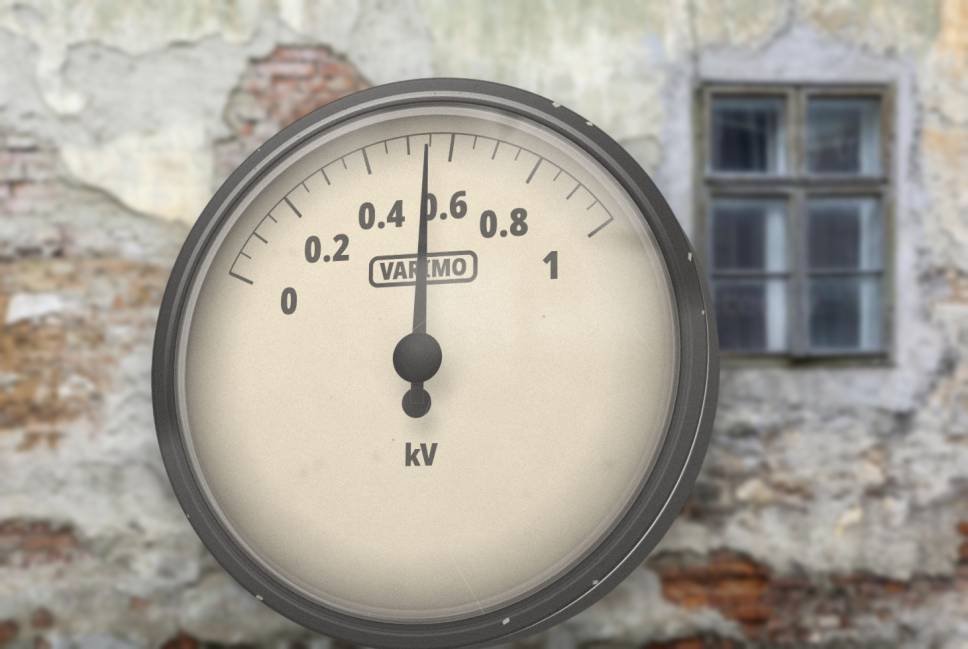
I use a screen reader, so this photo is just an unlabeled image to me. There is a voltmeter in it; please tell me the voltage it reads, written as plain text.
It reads 0.55 kV
